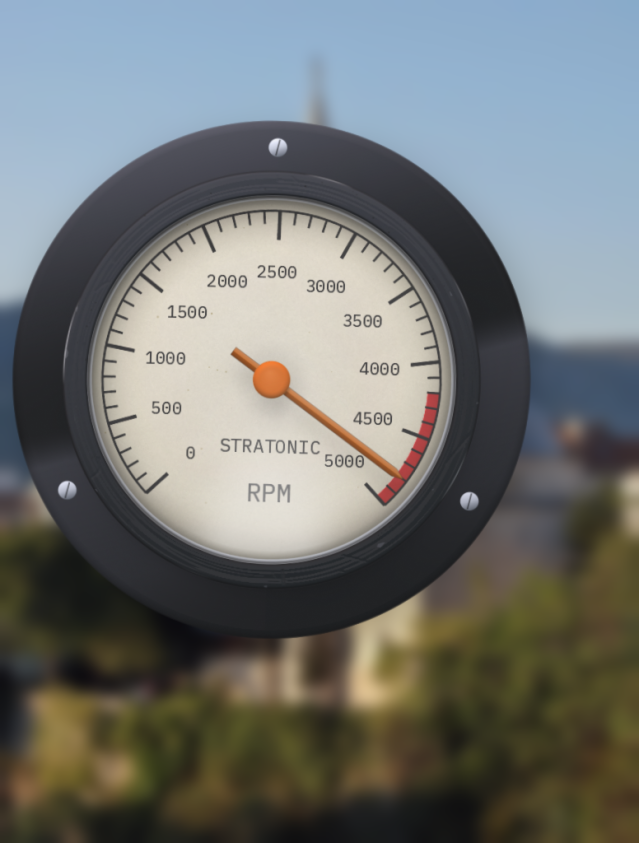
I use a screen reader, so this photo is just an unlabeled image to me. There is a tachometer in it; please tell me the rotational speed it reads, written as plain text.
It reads 4800 rpm
